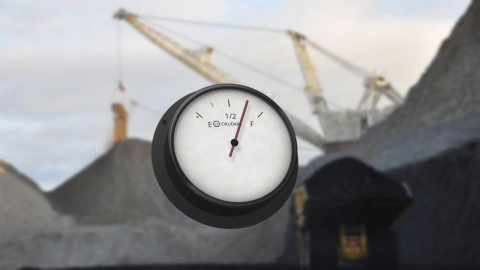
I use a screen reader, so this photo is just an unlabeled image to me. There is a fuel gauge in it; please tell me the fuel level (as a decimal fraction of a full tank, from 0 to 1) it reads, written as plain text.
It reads 0.75
